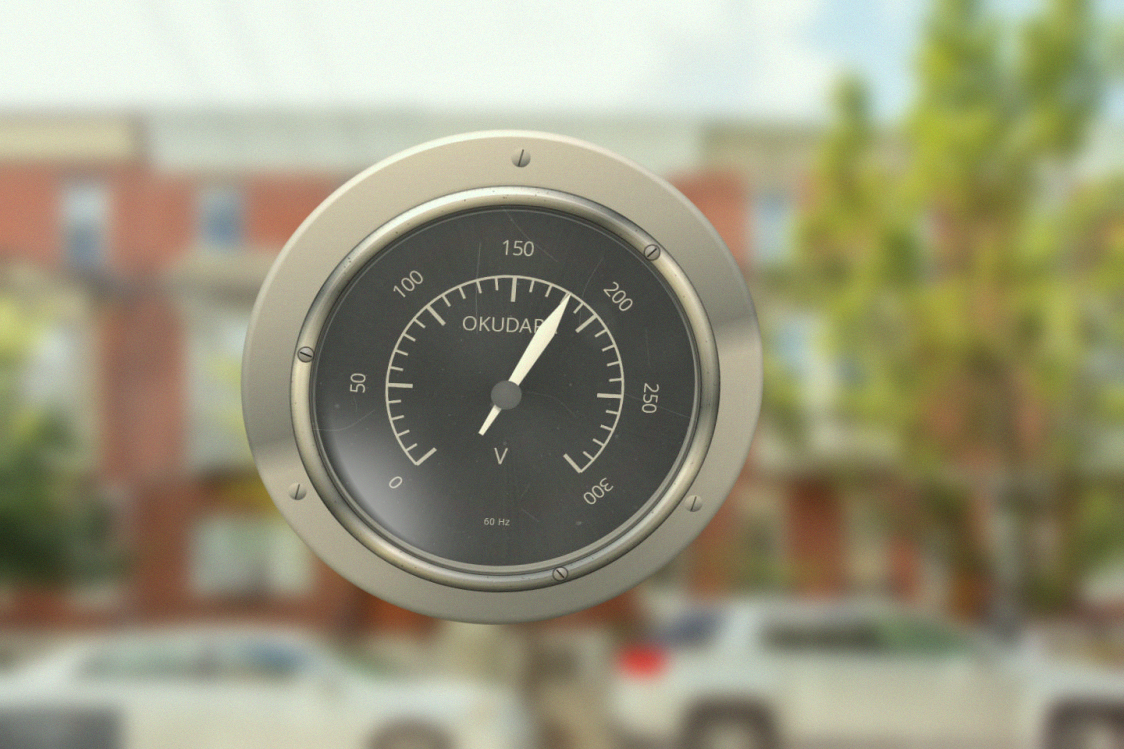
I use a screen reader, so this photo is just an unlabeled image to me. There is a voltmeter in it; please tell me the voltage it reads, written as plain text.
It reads 180 V
